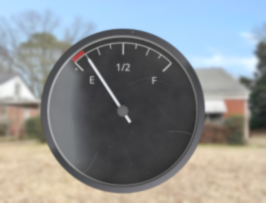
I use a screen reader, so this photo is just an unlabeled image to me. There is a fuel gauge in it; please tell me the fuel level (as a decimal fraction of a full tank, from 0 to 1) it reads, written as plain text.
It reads 0.125
